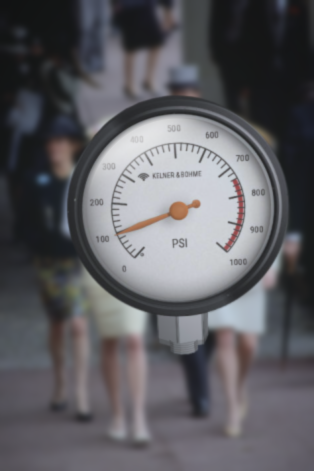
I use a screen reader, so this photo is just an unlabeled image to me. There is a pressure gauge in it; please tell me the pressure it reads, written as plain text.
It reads 100 psi
